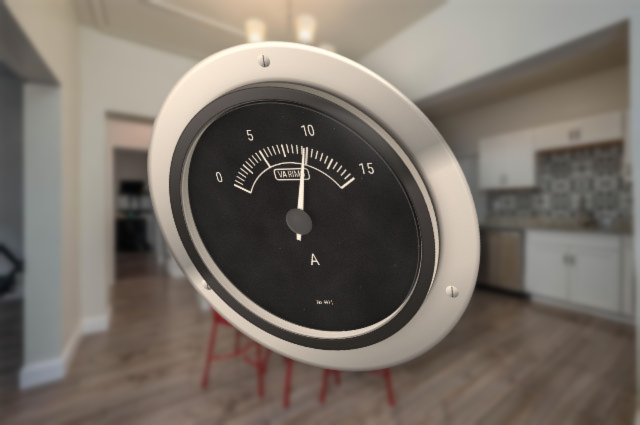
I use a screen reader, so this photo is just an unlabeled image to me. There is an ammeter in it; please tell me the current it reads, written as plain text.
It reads 10 A
